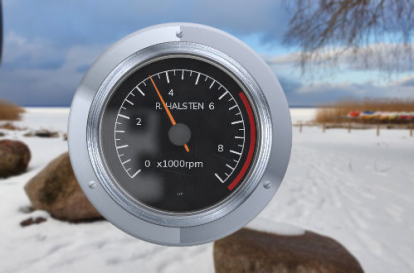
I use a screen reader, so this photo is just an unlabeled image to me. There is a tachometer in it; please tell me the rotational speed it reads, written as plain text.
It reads 3500 rpm
